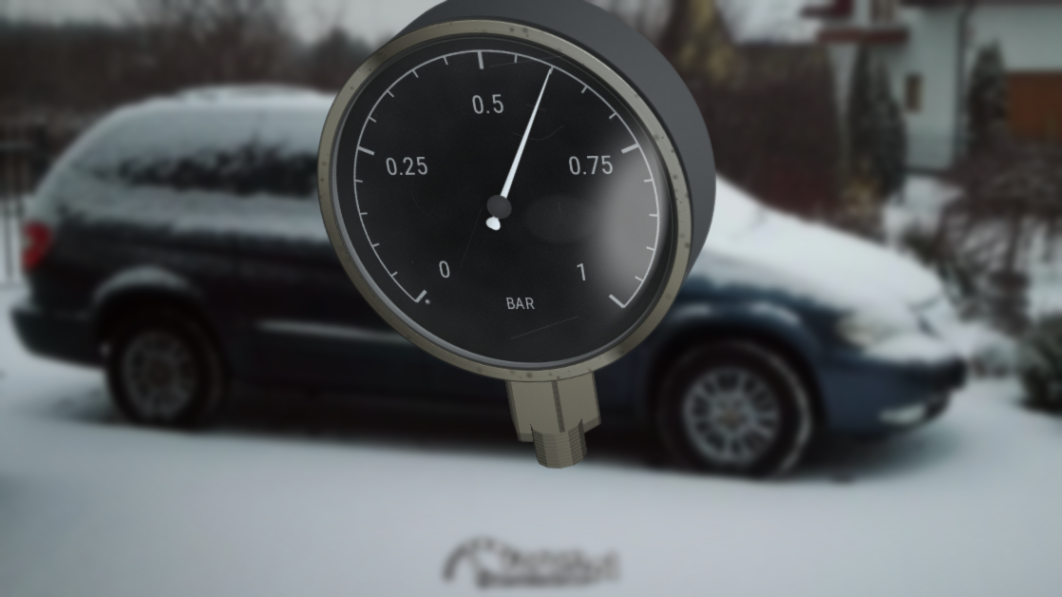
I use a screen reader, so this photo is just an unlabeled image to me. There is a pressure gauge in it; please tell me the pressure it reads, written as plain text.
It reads 0.6 bar
